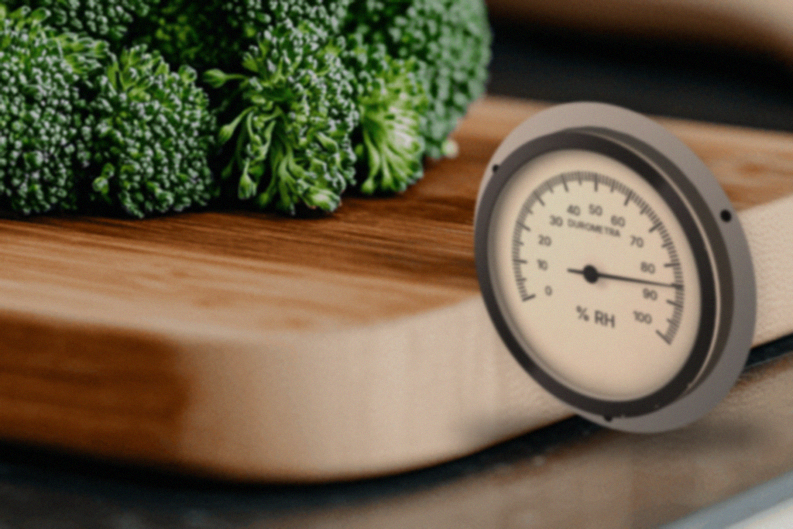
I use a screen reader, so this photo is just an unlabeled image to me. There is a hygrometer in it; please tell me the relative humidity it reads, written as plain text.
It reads 85 %
